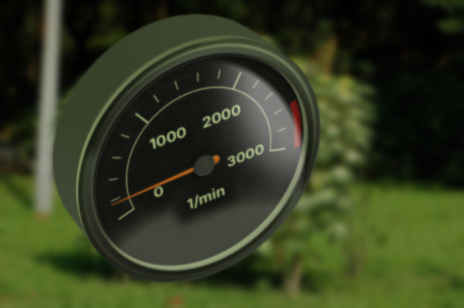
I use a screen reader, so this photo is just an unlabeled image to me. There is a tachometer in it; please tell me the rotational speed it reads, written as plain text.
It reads 200 rpm
